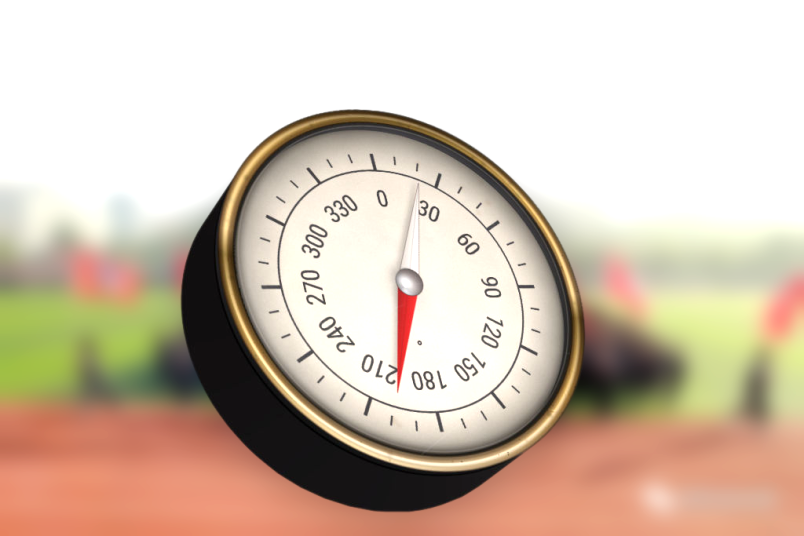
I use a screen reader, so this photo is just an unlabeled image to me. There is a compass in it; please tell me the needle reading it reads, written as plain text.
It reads 200 °
